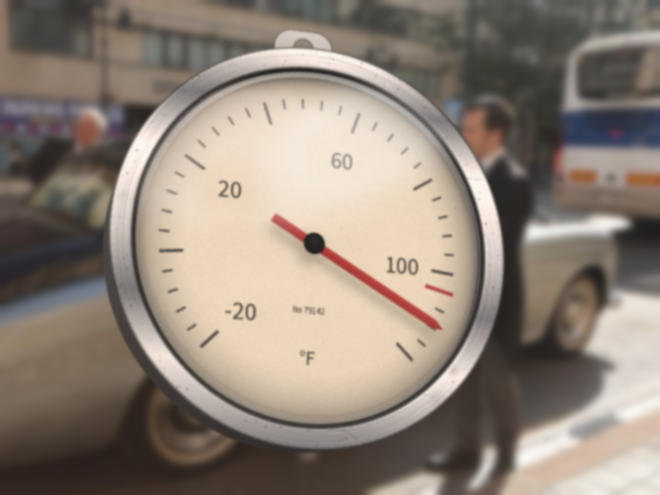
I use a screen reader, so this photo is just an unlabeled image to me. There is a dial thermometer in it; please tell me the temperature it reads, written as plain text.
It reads 112 °F
